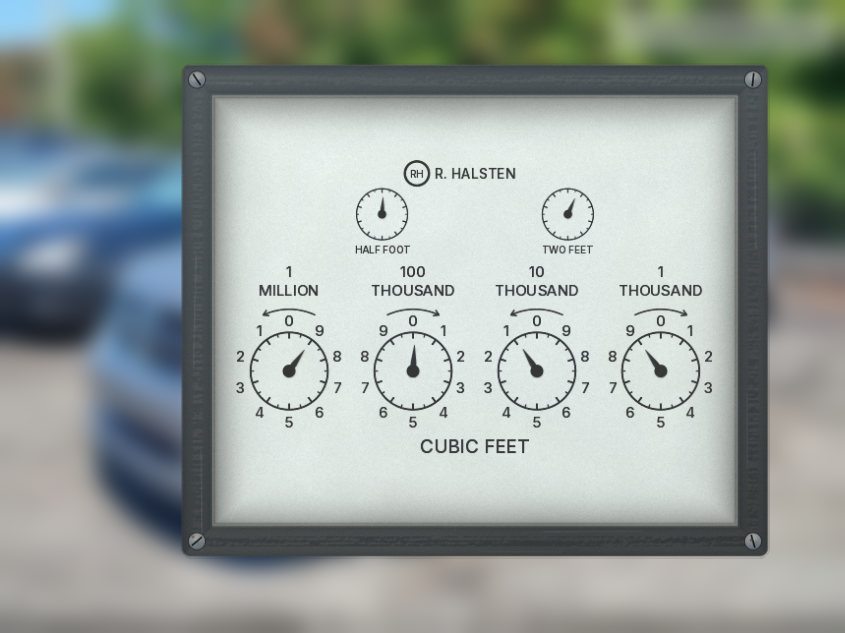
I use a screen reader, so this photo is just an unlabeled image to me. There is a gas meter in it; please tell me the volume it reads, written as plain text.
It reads 900900 ft³
